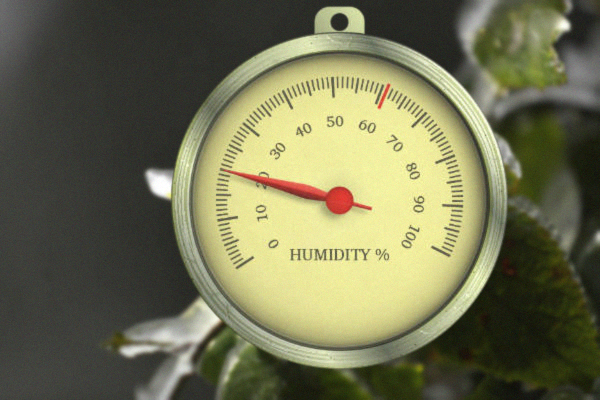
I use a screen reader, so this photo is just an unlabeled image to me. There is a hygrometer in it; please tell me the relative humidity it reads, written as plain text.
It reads 20 %
